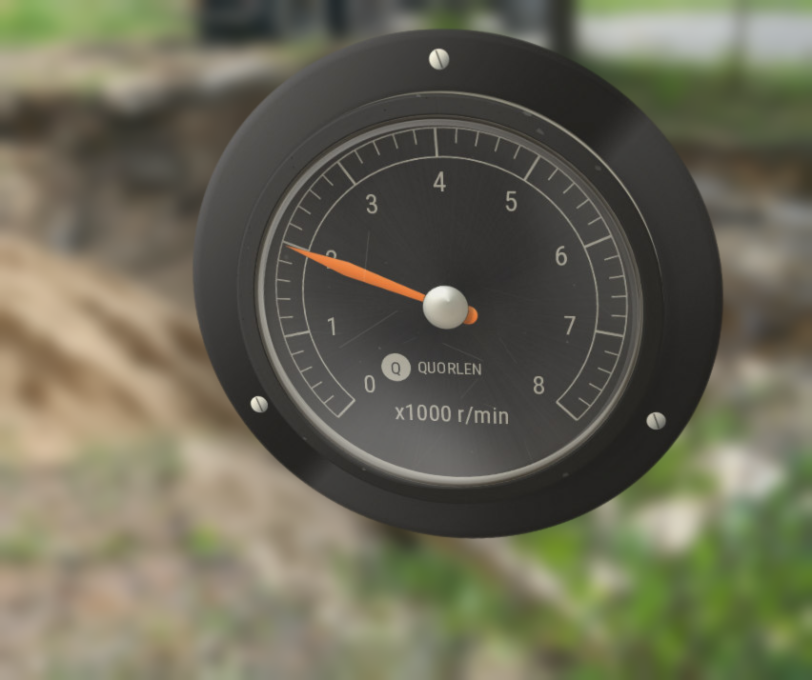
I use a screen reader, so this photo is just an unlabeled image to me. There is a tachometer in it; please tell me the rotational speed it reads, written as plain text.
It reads 2000 rpm
